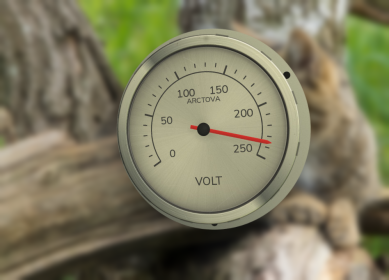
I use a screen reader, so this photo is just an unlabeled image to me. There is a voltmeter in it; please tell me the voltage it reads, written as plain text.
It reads 235 V
